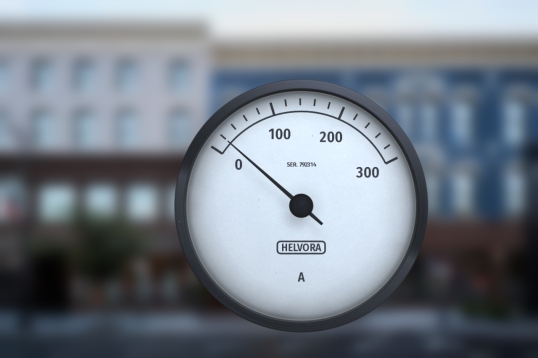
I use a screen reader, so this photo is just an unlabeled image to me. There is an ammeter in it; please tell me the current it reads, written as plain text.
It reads 20 A
